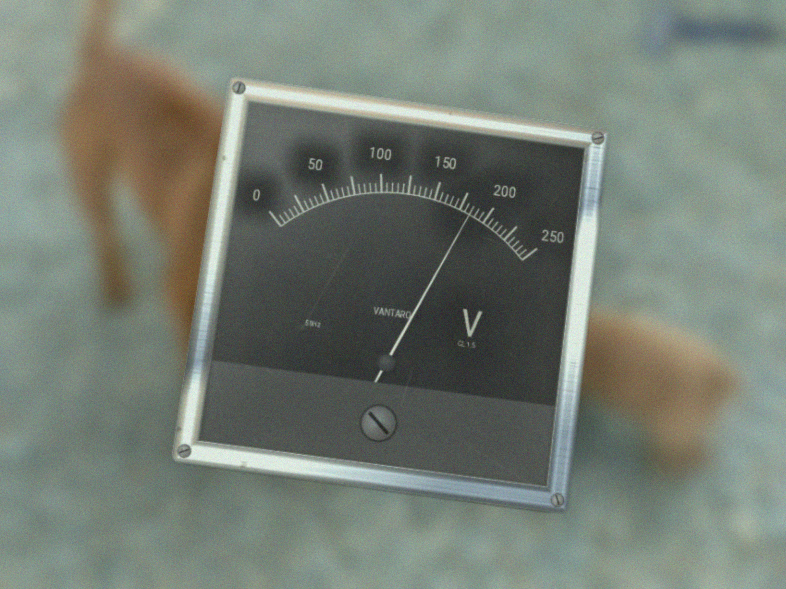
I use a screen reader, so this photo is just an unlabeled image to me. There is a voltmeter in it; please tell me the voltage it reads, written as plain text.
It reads 185 V
